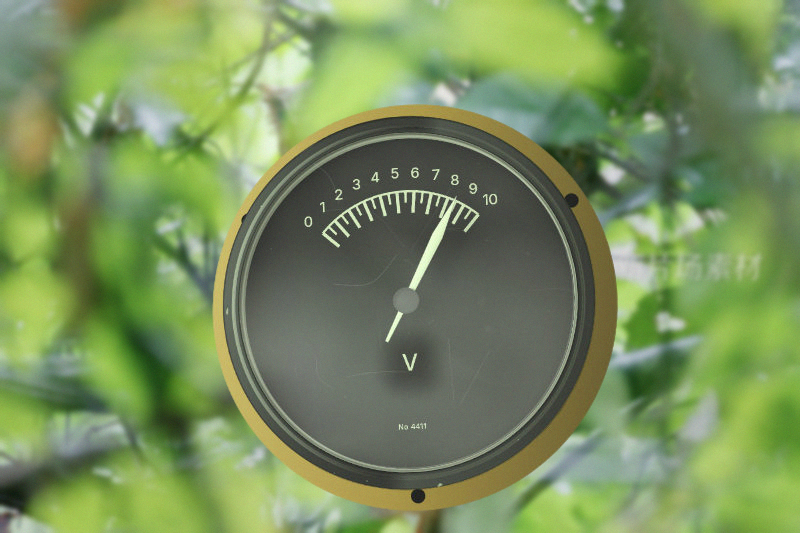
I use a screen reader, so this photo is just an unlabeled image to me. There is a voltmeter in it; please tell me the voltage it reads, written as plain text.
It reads 8.5 V
